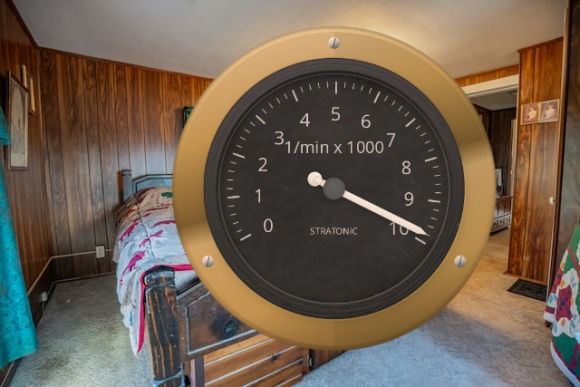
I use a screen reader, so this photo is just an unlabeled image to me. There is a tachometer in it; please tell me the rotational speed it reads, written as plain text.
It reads 9800 rpm
